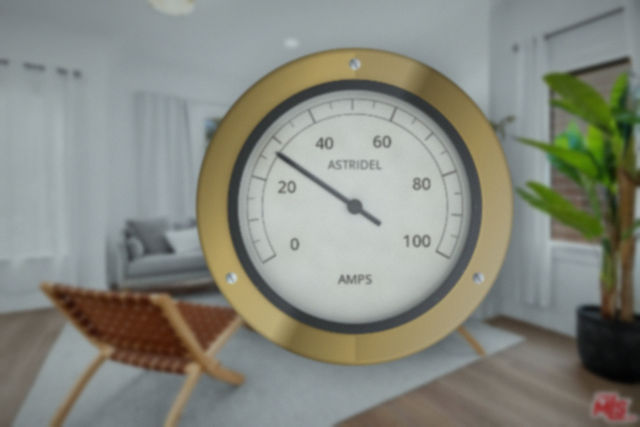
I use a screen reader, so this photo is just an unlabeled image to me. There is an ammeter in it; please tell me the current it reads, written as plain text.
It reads 27.5 A
